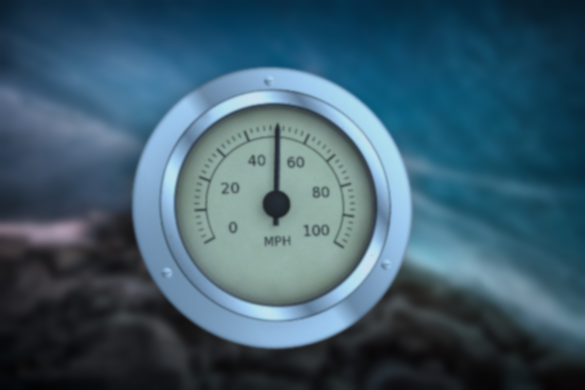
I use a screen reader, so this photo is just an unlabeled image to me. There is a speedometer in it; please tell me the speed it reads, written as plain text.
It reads 50 mph
